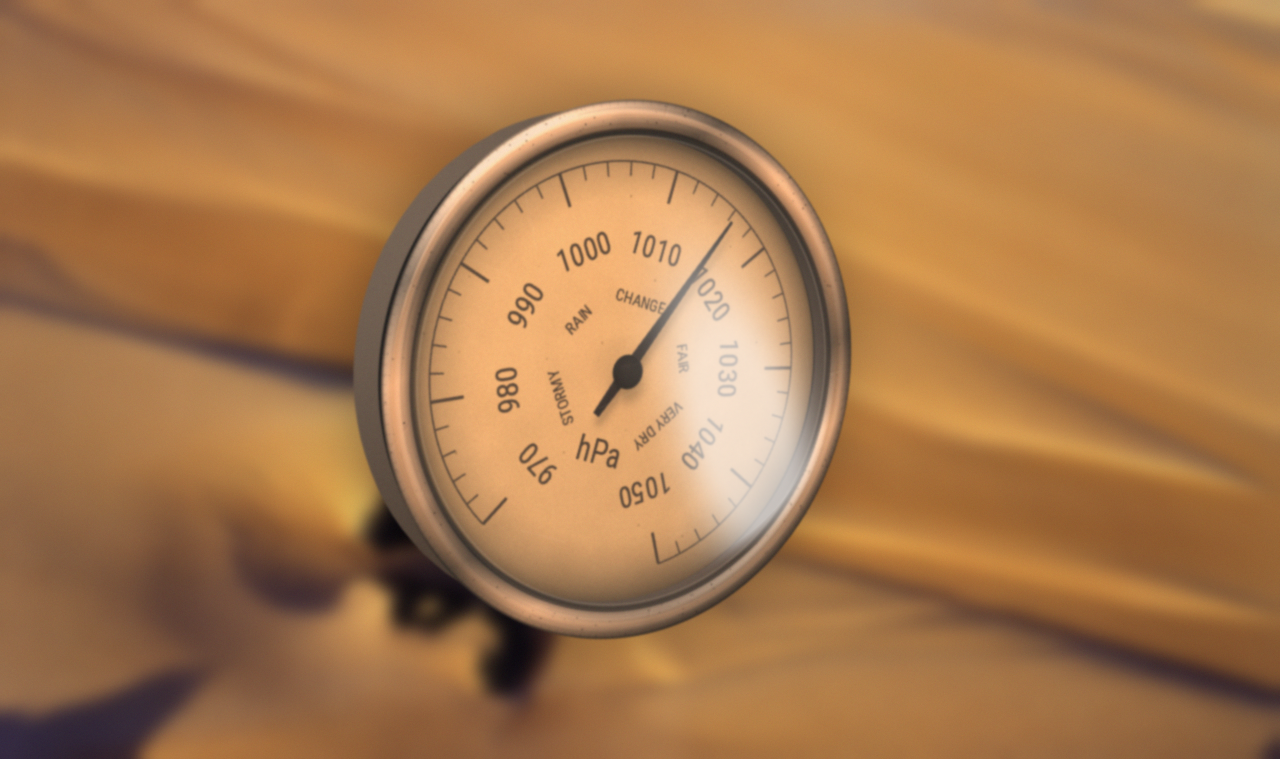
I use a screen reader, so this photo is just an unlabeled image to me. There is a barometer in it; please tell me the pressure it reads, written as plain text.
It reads 1016 hPa
